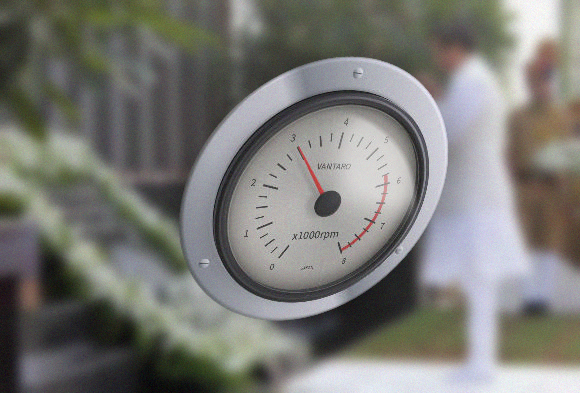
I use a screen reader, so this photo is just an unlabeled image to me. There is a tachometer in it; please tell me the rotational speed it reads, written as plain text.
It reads 3000 rpm
